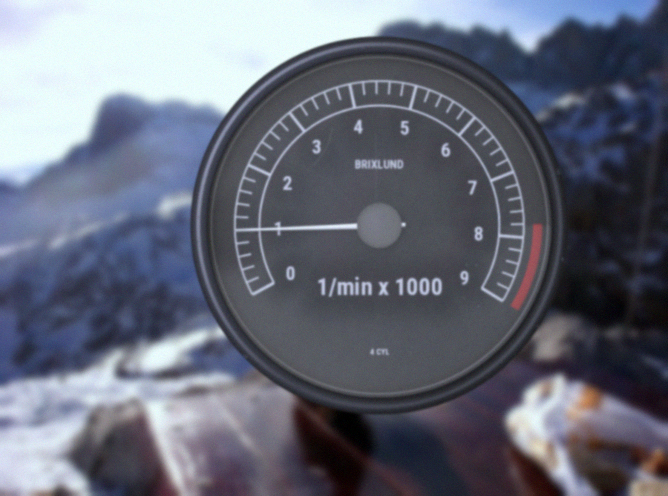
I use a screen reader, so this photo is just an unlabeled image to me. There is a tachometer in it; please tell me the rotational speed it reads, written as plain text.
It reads 1000 rpm
